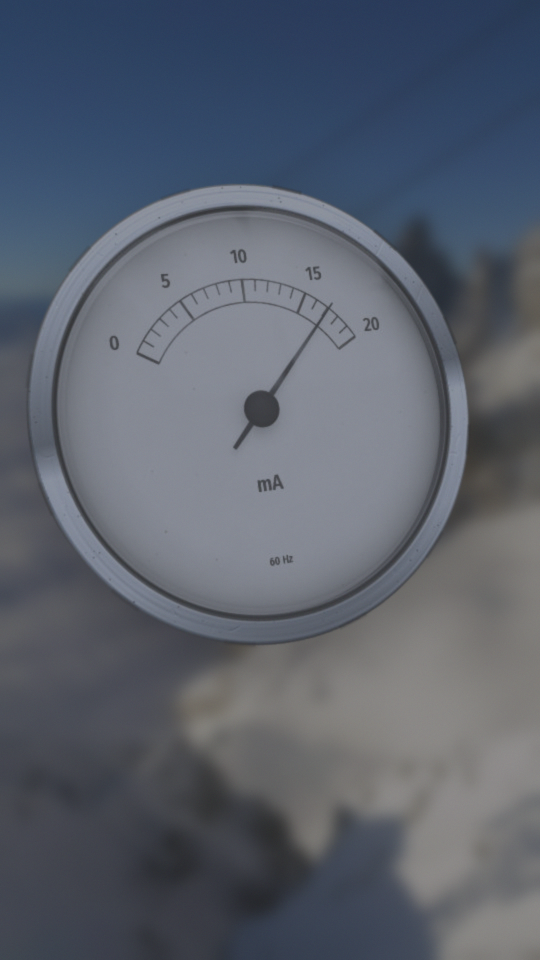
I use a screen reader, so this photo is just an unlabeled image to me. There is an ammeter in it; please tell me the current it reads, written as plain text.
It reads 17 mA
